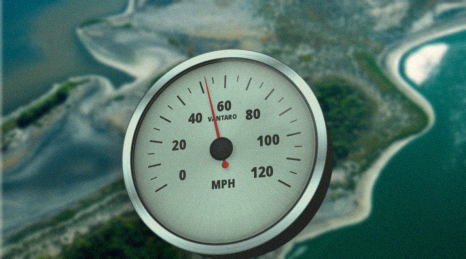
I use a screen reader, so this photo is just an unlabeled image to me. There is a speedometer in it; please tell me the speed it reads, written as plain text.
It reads 52.5 mph
